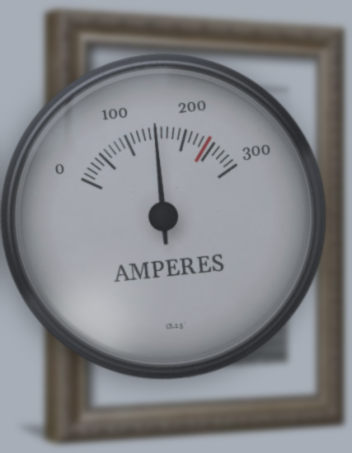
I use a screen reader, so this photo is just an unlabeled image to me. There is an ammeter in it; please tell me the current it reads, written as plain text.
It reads 150 A
